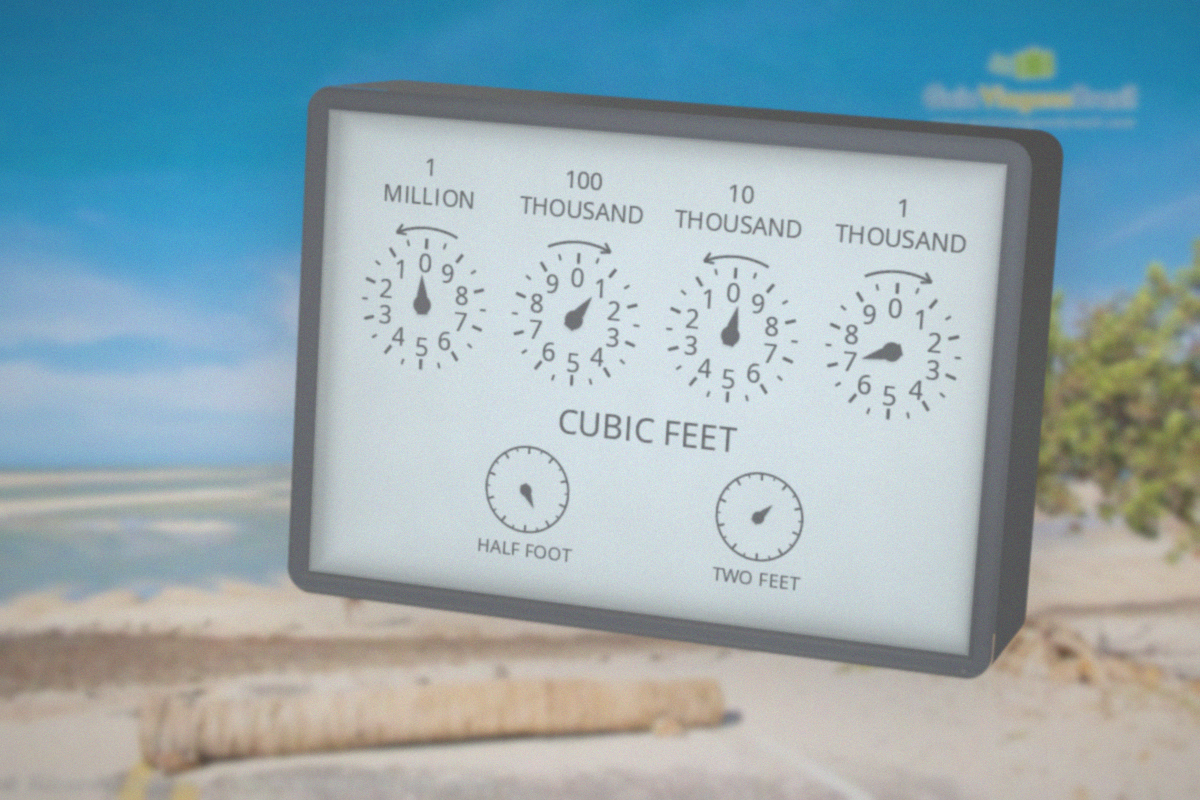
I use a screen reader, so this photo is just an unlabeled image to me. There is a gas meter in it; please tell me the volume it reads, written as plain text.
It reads 9700 ft³
